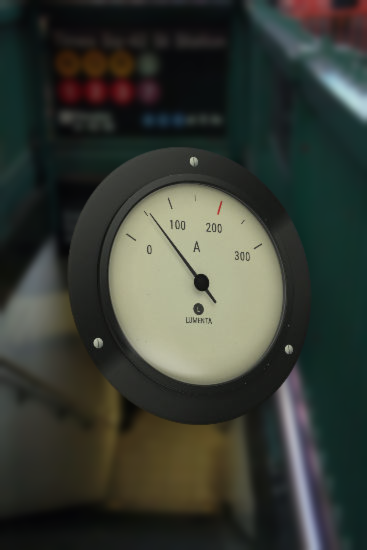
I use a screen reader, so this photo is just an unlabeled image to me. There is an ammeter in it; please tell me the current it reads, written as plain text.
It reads 50 A
